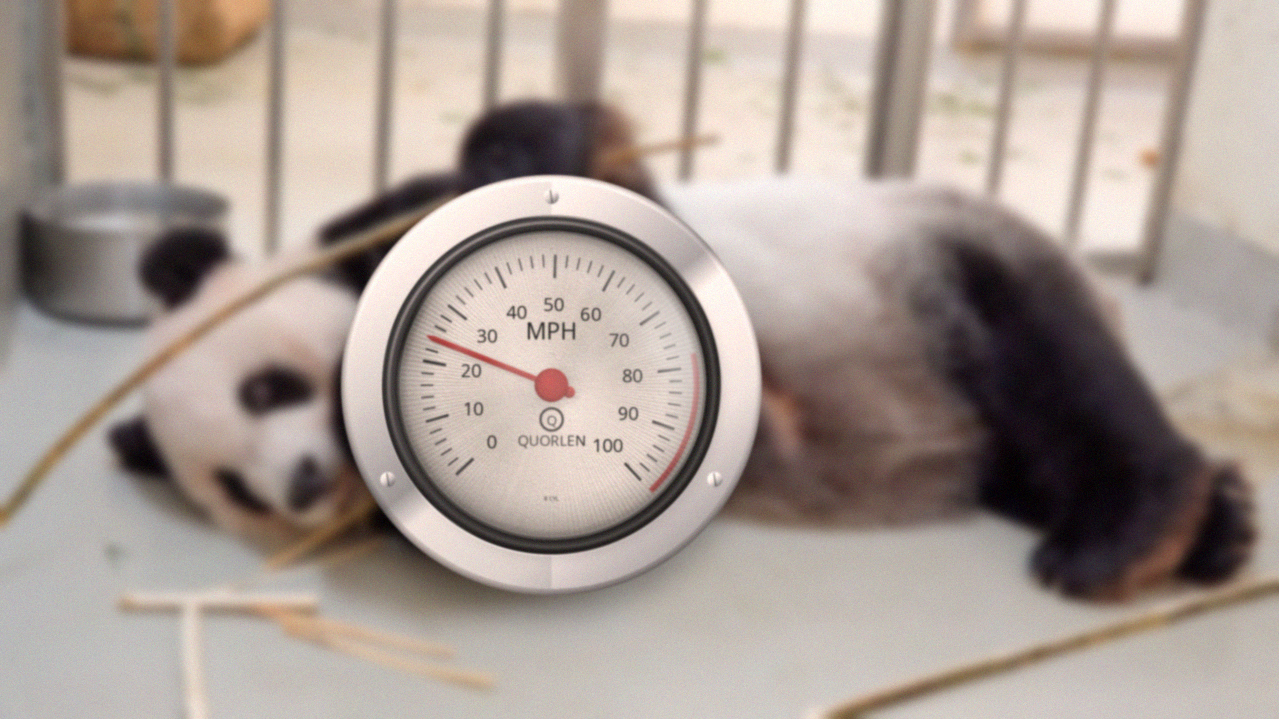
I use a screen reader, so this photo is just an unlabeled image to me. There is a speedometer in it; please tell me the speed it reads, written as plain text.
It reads 24 mph
